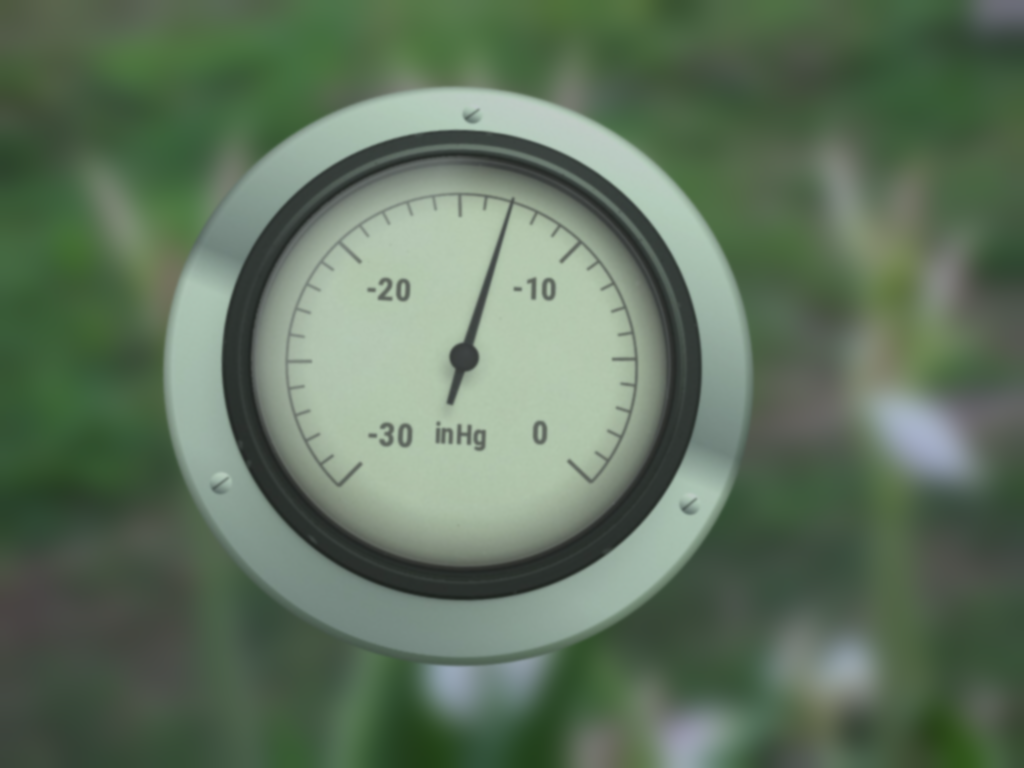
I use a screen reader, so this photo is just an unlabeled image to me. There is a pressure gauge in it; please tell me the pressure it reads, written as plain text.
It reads -13 inHg
